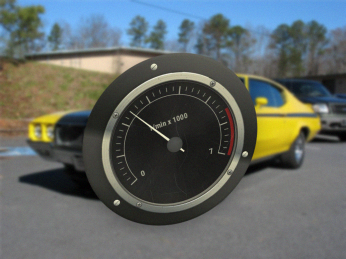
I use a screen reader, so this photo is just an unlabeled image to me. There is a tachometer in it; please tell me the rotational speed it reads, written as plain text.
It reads 2400 rpm
